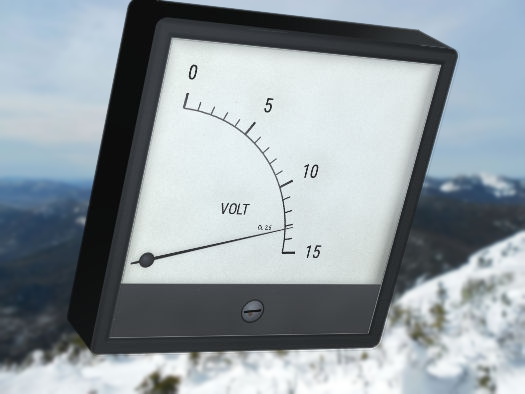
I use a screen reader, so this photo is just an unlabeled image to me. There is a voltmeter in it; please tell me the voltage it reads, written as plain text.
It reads 13 V
